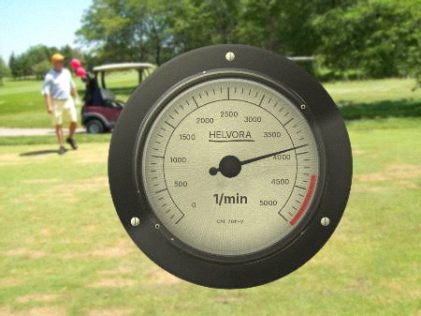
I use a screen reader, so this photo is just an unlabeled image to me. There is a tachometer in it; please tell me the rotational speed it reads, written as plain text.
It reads 3900 rpm
